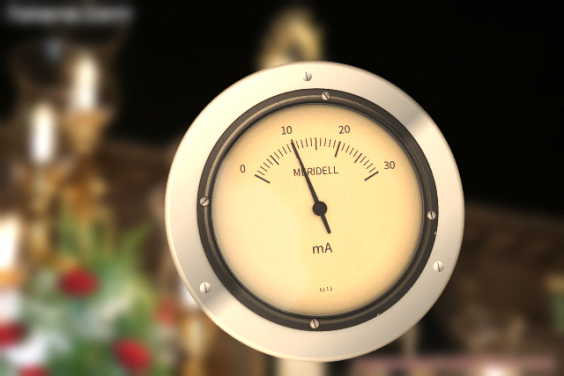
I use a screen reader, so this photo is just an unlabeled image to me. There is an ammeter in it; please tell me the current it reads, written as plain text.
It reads 10 mA
